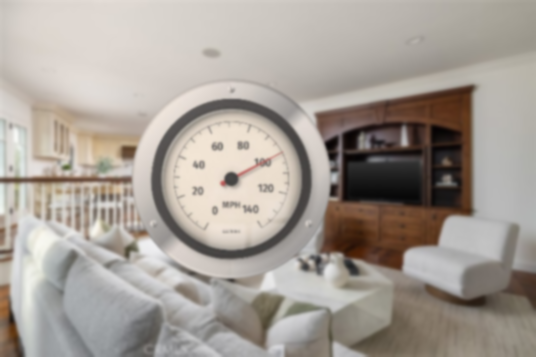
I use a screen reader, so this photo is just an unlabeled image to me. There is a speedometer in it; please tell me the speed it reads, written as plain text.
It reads 100 mph
